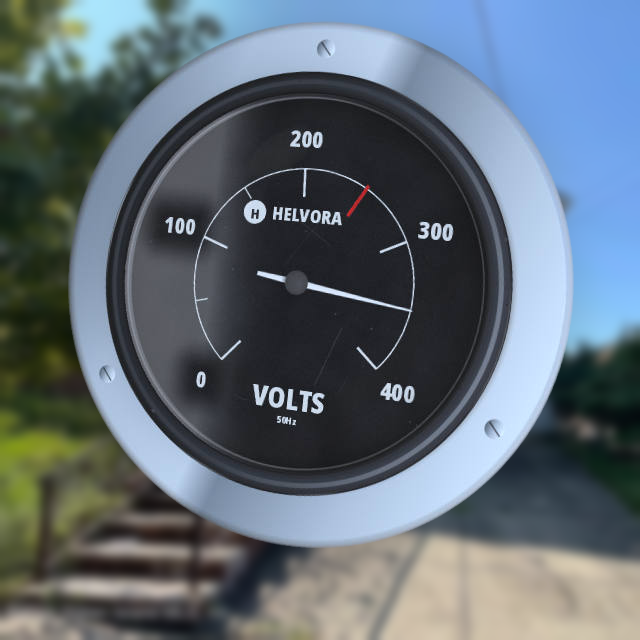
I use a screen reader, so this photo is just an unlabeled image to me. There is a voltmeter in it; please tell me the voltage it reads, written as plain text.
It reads 350 V
